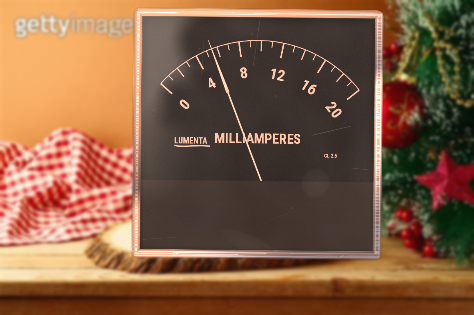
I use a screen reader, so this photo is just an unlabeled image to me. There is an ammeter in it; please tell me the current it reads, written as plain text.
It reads 5.5 mA
